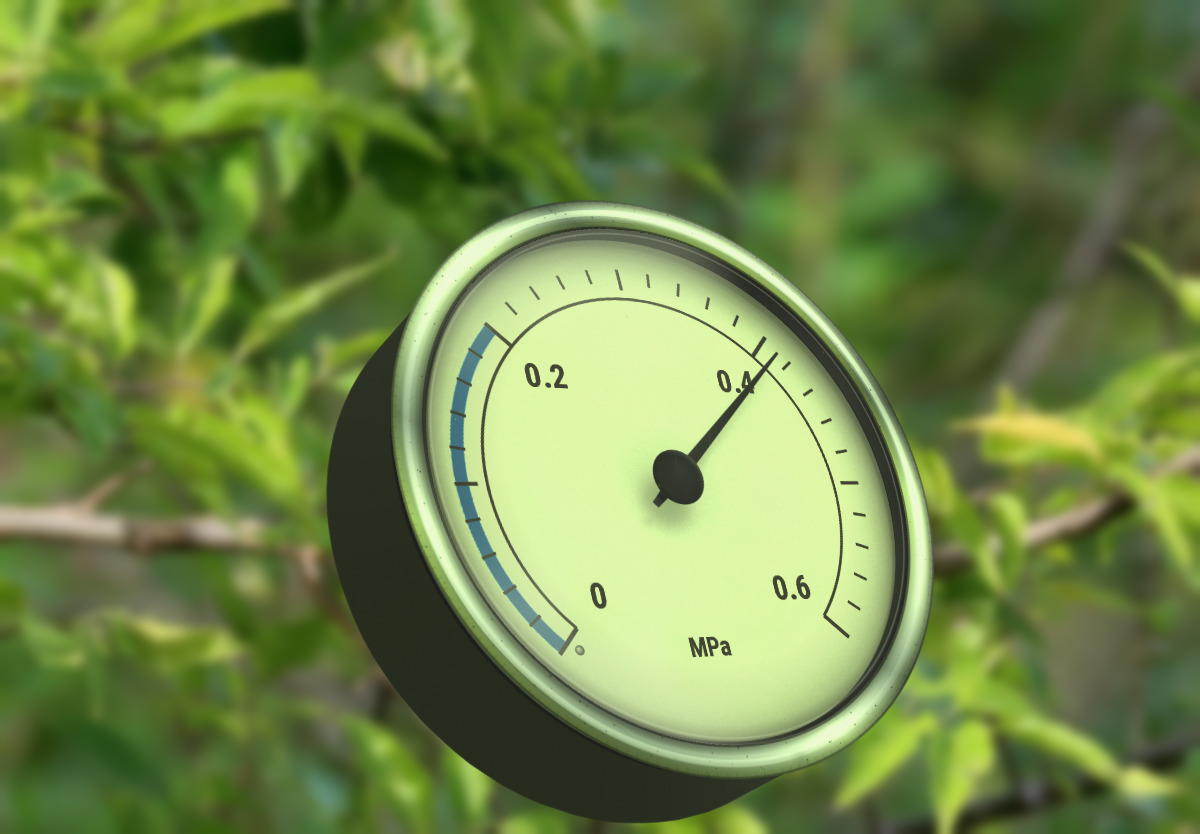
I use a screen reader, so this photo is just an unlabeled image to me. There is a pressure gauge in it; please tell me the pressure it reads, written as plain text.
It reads 0.41 MPa
